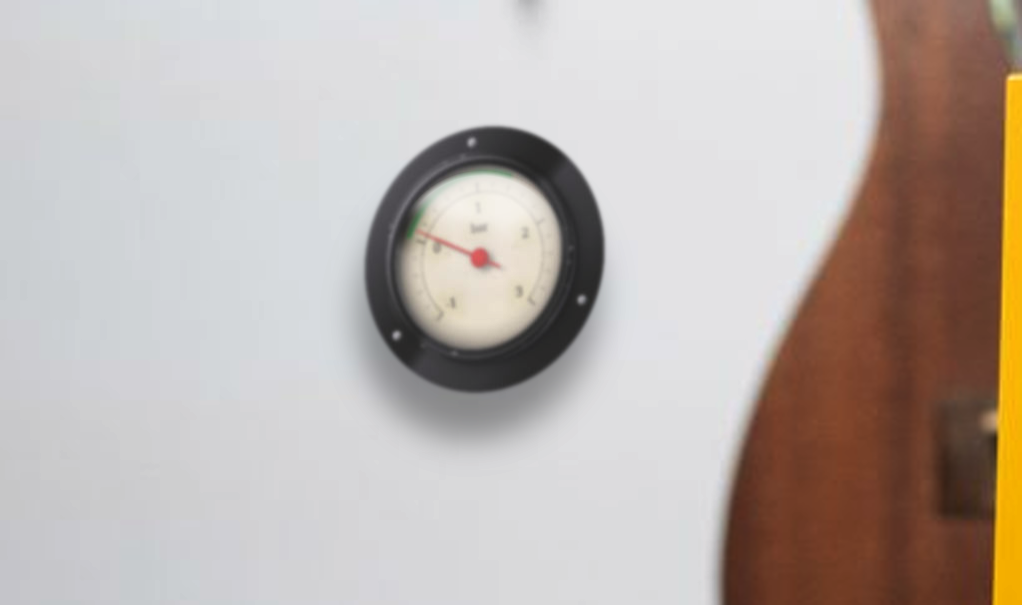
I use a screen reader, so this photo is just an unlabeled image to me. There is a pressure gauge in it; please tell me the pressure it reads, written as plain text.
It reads 0.1 bar
